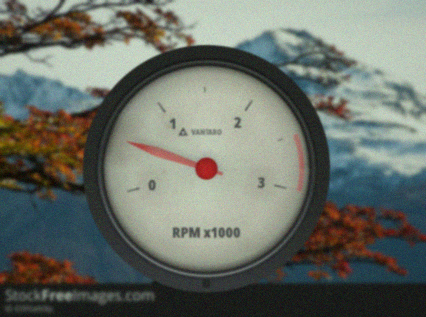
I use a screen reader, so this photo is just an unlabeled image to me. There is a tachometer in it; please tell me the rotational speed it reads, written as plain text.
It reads 500 rpm
